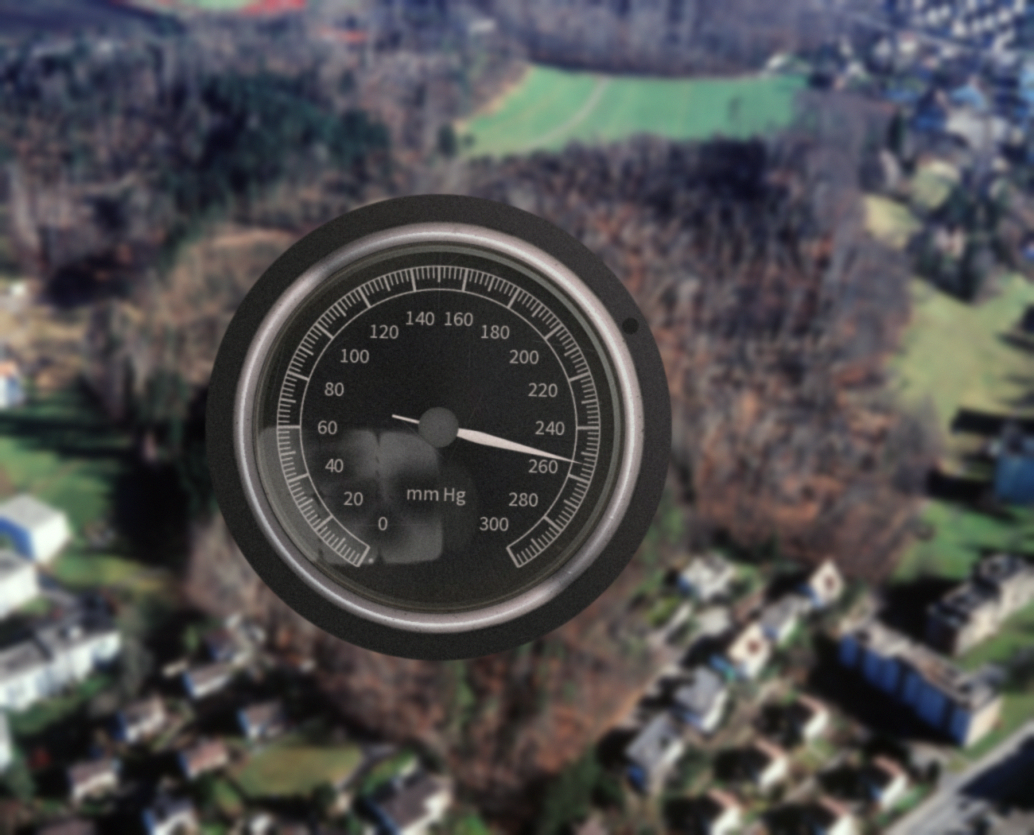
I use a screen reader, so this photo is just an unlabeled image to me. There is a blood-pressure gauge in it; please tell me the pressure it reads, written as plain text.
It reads 254 mmHg
